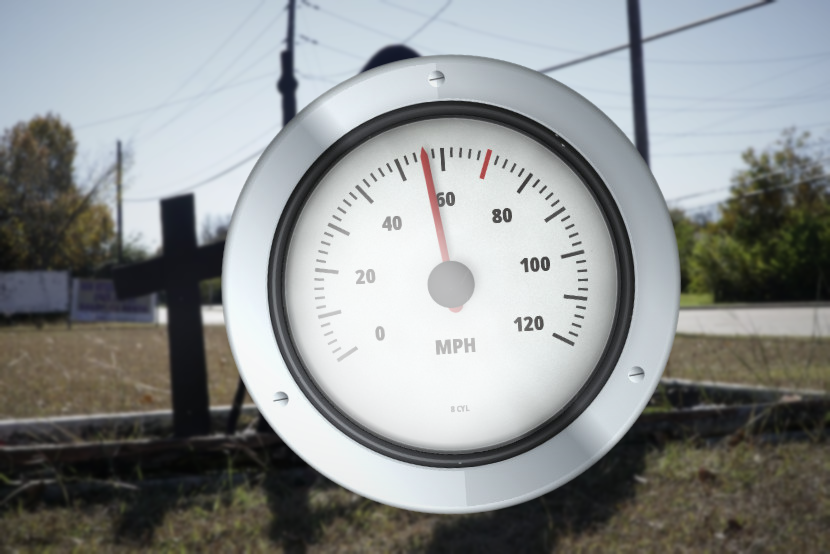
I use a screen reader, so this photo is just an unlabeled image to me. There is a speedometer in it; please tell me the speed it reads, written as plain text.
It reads 56 mph
